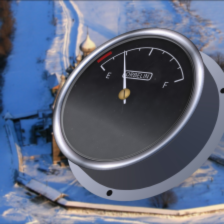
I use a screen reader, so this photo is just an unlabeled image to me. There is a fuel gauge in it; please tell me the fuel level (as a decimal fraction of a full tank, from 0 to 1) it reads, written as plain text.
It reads 0.25
